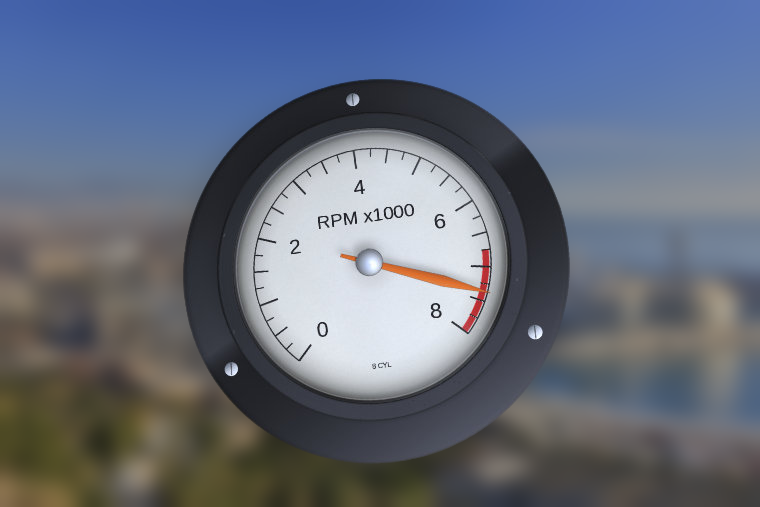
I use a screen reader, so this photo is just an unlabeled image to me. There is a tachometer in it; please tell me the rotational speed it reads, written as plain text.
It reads 7375 rpm
